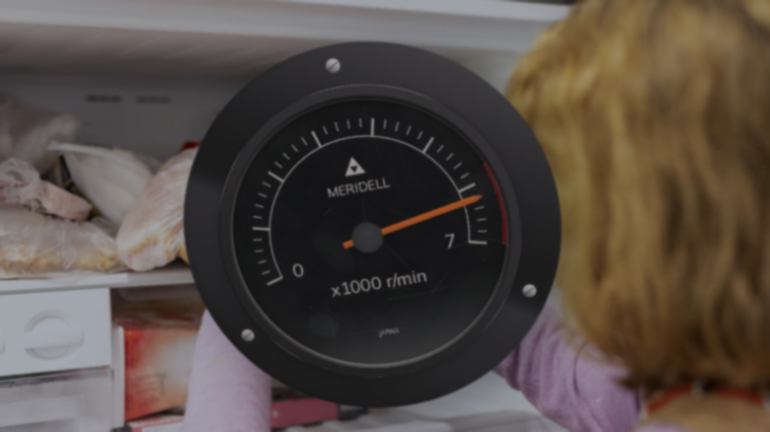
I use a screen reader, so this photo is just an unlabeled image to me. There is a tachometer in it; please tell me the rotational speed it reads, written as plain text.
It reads 6200 rpm
